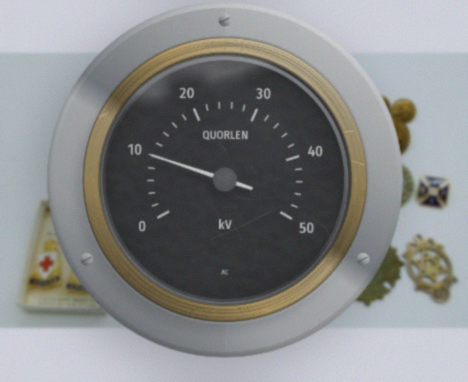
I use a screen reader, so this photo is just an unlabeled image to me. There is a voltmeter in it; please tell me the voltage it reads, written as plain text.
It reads 10 kV
